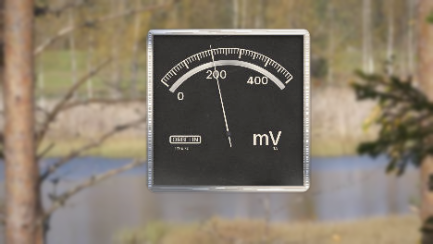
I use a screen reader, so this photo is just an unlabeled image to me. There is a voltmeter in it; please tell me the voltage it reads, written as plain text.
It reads 200 mV
